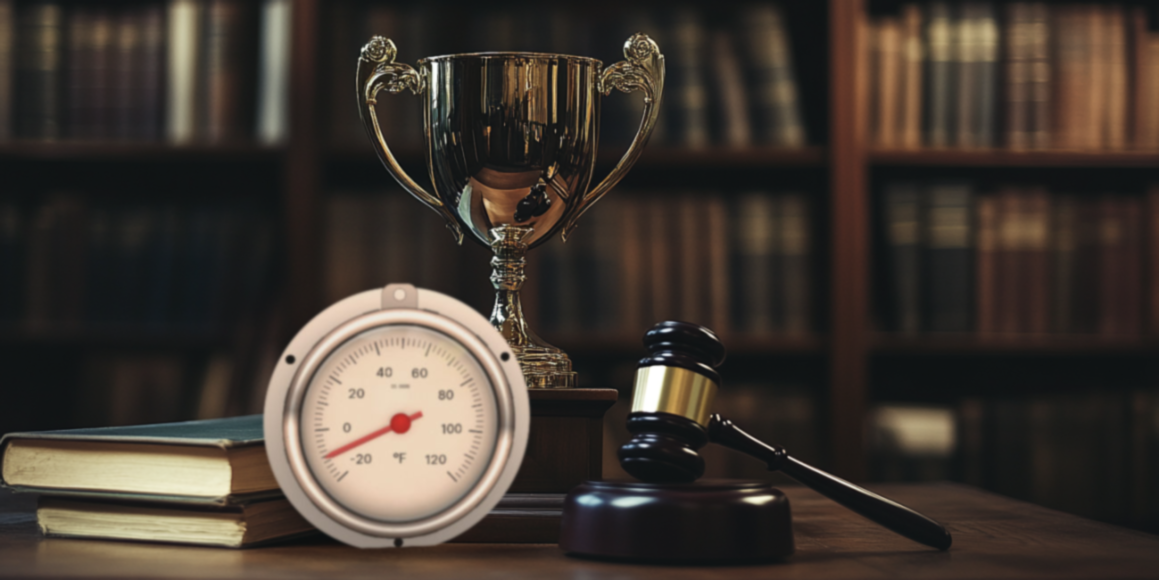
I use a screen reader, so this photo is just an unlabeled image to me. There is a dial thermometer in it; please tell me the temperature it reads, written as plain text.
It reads -10 °F
